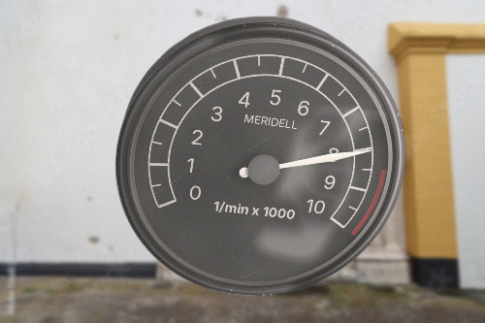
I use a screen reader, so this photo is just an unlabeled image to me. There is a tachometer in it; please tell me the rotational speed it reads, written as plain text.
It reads 8000 rpm
